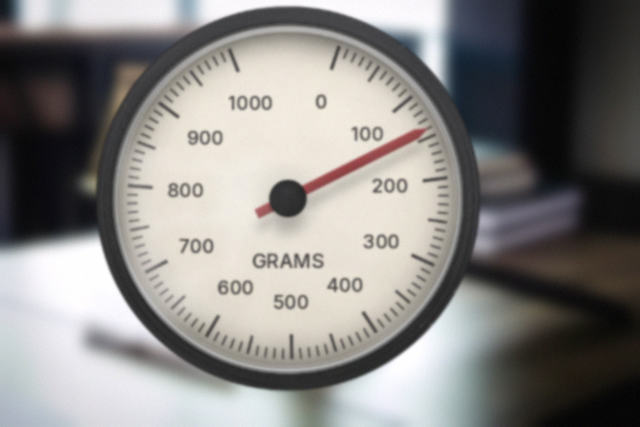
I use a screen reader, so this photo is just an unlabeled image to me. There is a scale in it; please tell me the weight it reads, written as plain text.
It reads 140 g
